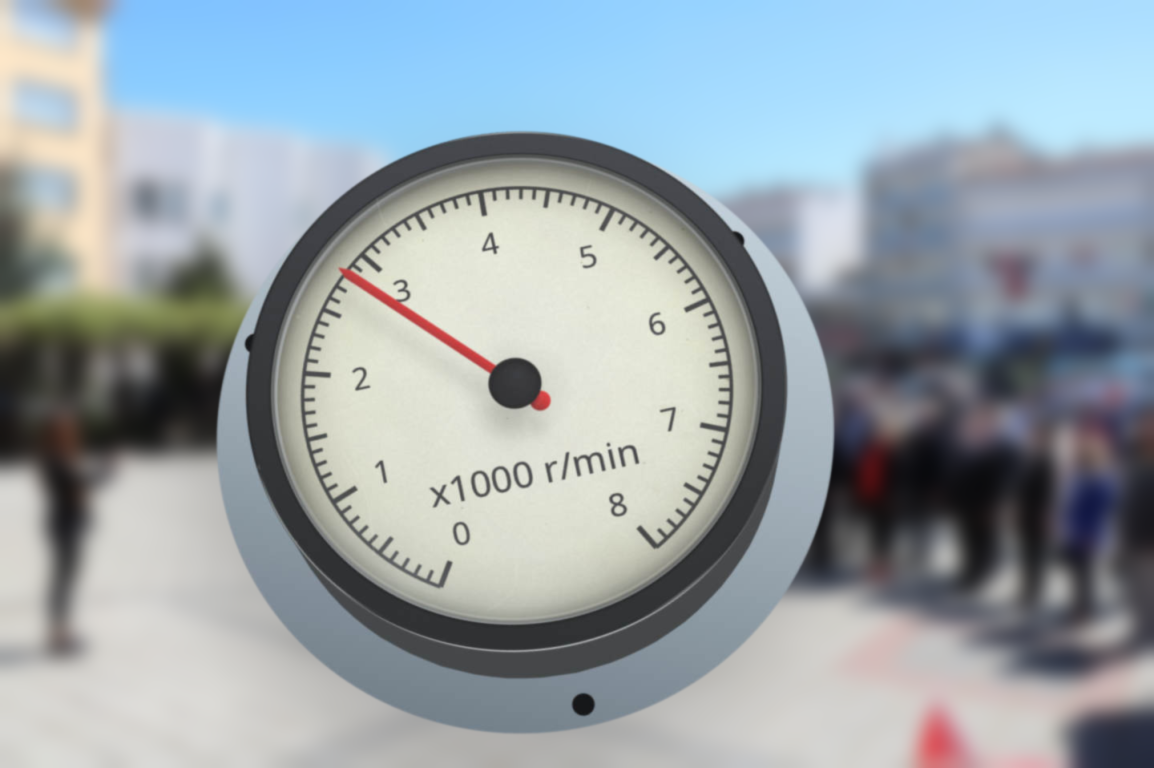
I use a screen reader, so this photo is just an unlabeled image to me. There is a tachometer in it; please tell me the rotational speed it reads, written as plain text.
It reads 2800 rpm
